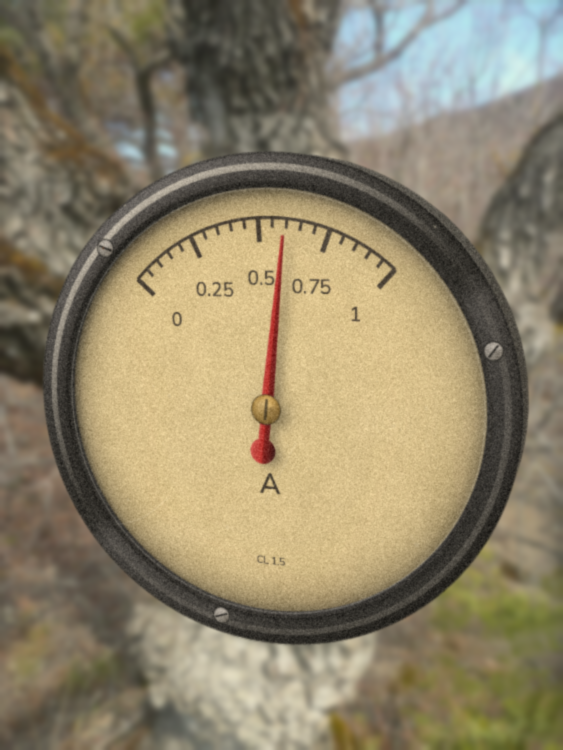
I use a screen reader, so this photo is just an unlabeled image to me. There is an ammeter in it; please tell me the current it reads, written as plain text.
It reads 0.6 A
